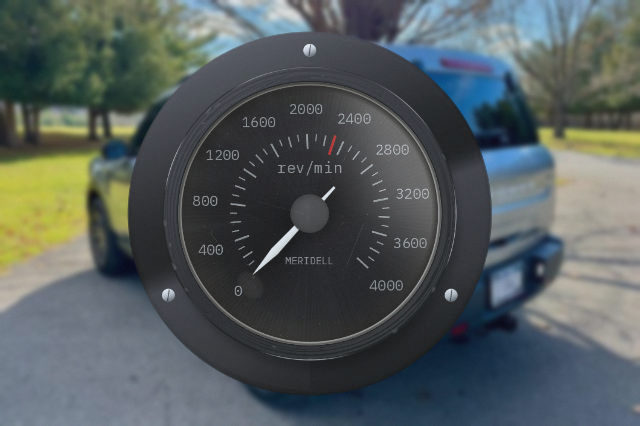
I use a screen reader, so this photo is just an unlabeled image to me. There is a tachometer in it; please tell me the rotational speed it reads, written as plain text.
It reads 0 rpm
